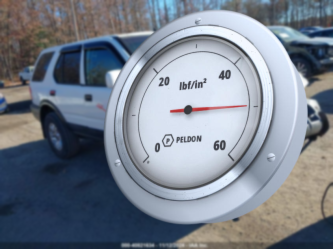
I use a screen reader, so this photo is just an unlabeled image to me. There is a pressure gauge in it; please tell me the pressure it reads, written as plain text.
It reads 50 psi
